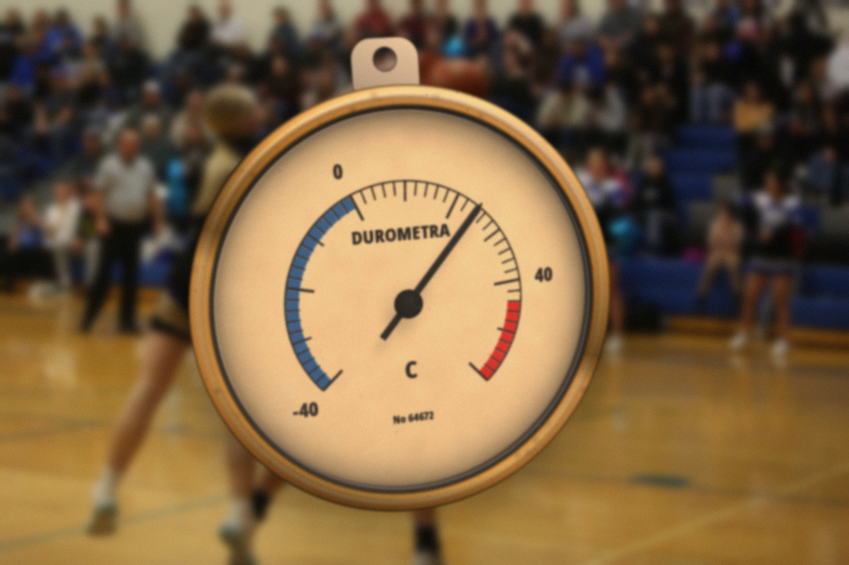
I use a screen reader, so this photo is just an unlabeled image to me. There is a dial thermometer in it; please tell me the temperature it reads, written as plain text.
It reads 24 °C
